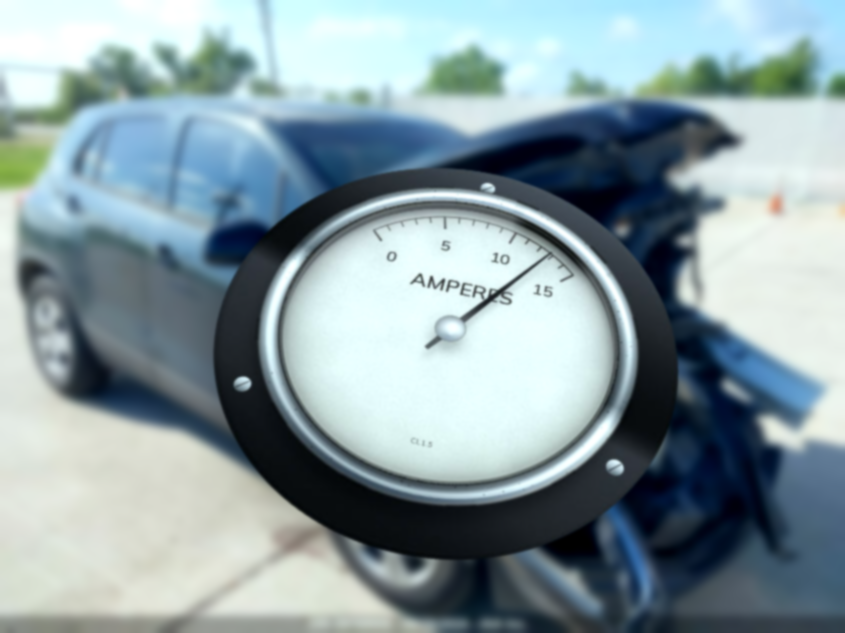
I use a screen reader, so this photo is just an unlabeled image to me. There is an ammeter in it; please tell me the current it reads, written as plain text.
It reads 13 A
